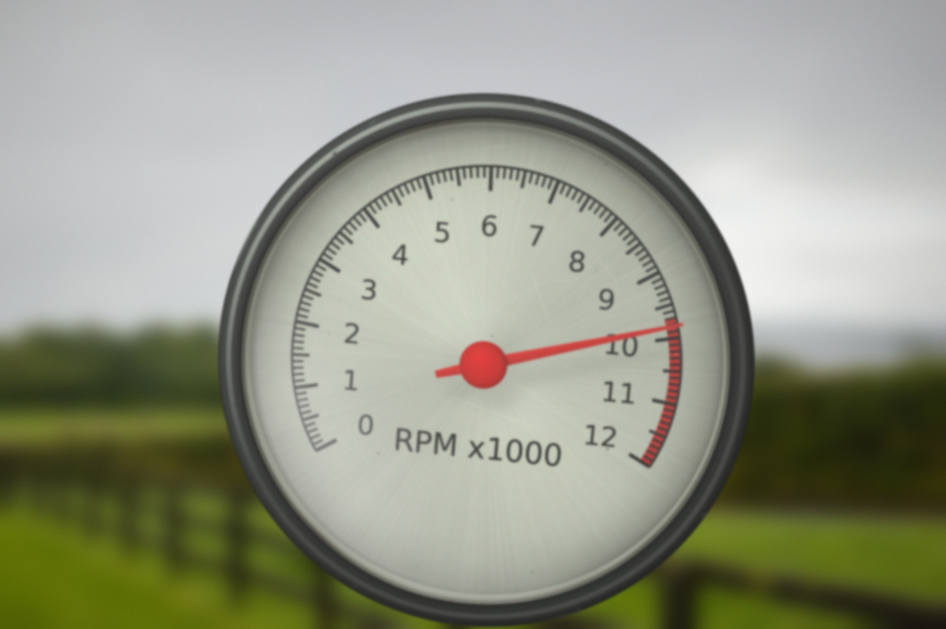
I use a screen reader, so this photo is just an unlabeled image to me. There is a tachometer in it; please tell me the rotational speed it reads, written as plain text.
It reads 9800 rpm
